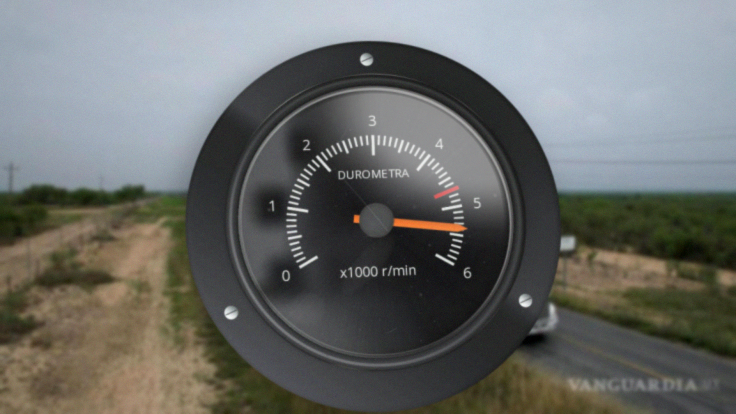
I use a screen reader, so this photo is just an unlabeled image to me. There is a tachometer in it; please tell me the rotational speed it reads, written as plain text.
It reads 5400 rpm
